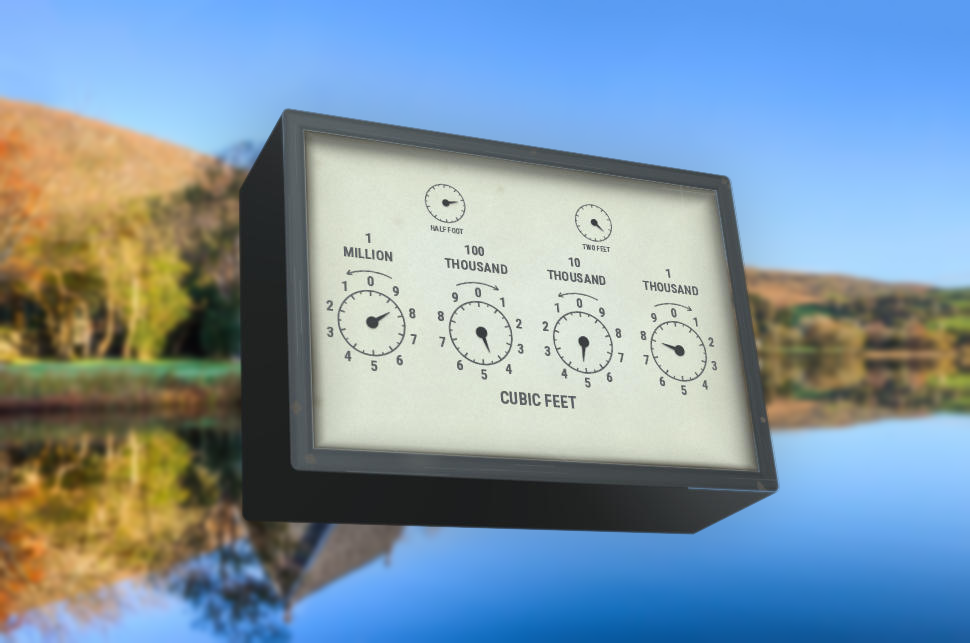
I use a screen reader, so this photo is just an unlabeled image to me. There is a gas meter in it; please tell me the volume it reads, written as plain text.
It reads 844800 ft³
